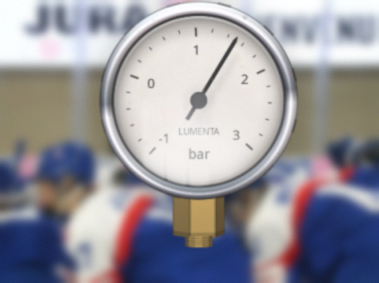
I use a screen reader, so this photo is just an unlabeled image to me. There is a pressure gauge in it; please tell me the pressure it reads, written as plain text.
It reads 1.5 bar
